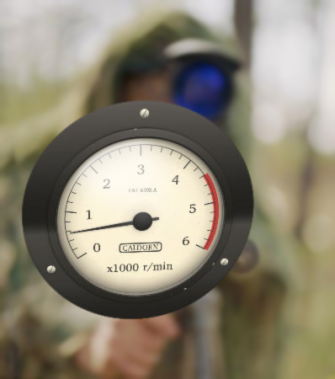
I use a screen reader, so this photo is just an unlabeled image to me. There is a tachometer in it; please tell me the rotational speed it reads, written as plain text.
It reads 600 rpm
